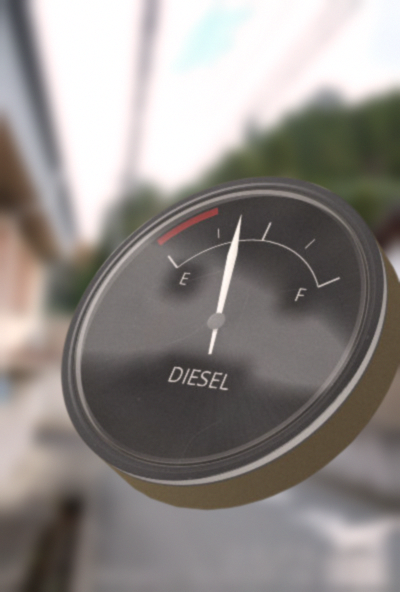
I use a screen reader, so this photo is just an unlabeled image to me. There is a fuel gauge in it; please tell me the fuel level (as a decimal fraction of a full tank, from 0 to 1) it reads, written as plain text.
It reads 0.375
